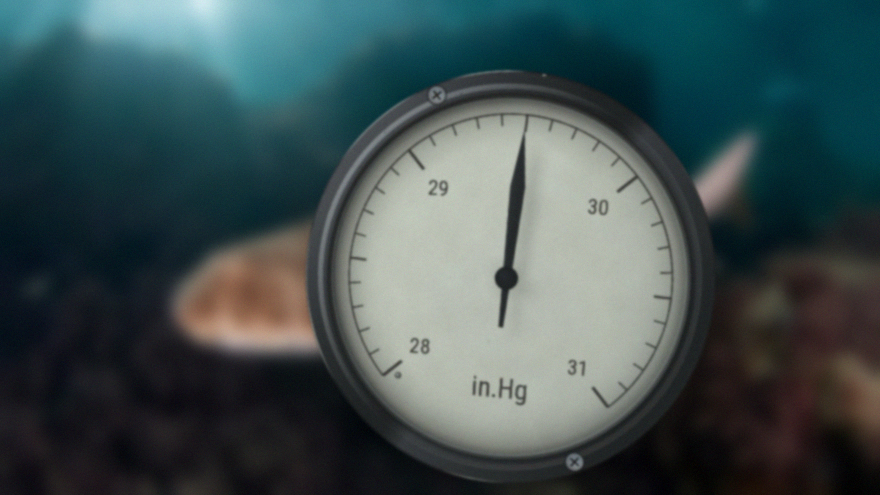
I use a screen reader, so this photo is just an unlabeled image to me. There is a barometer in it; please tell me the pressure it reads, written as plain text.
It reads 29.5 inHg
